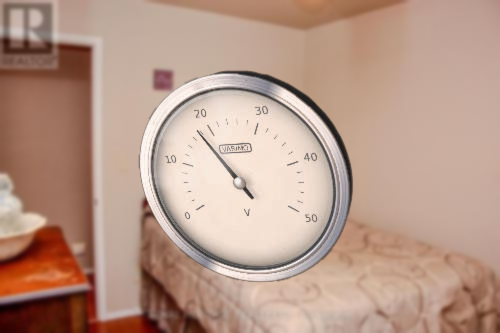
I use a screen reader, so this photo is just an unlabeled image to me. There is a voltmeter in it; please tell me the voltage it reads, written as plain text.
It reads 18 V
